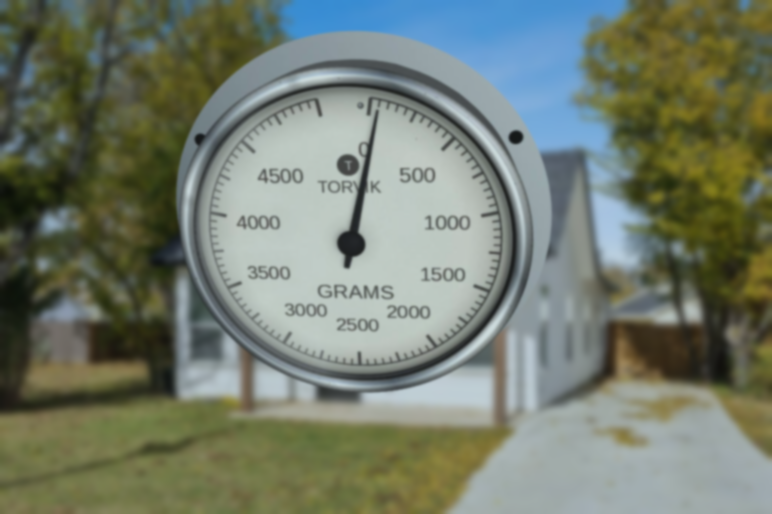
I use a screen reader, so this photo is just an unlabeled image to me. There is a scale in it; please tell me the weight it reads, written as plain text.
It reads 50 g
